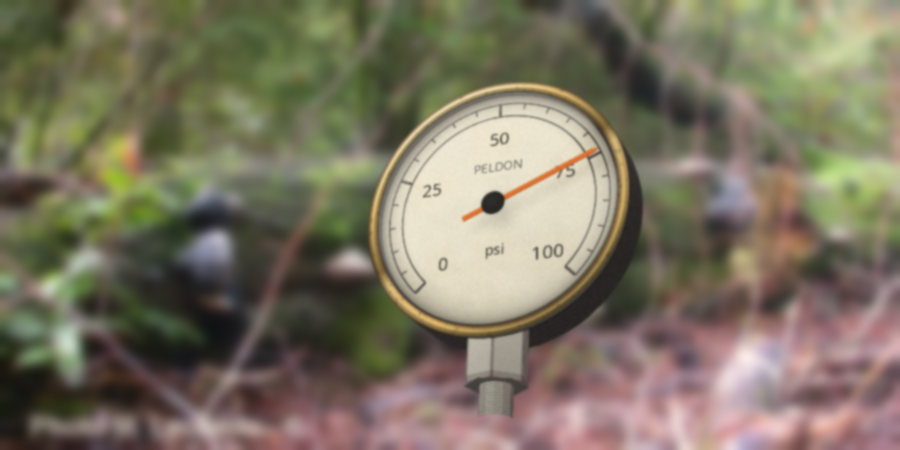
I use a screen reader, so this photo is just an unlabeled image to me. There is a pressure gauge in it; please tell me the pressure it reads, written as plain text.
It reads 75 psi
